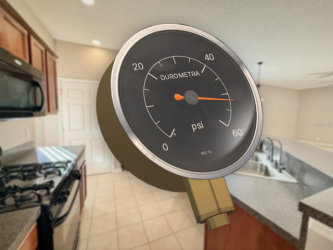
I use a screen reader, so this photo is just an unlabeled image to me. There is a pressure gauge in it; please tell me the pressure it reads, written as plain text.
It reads 52.5 psi
